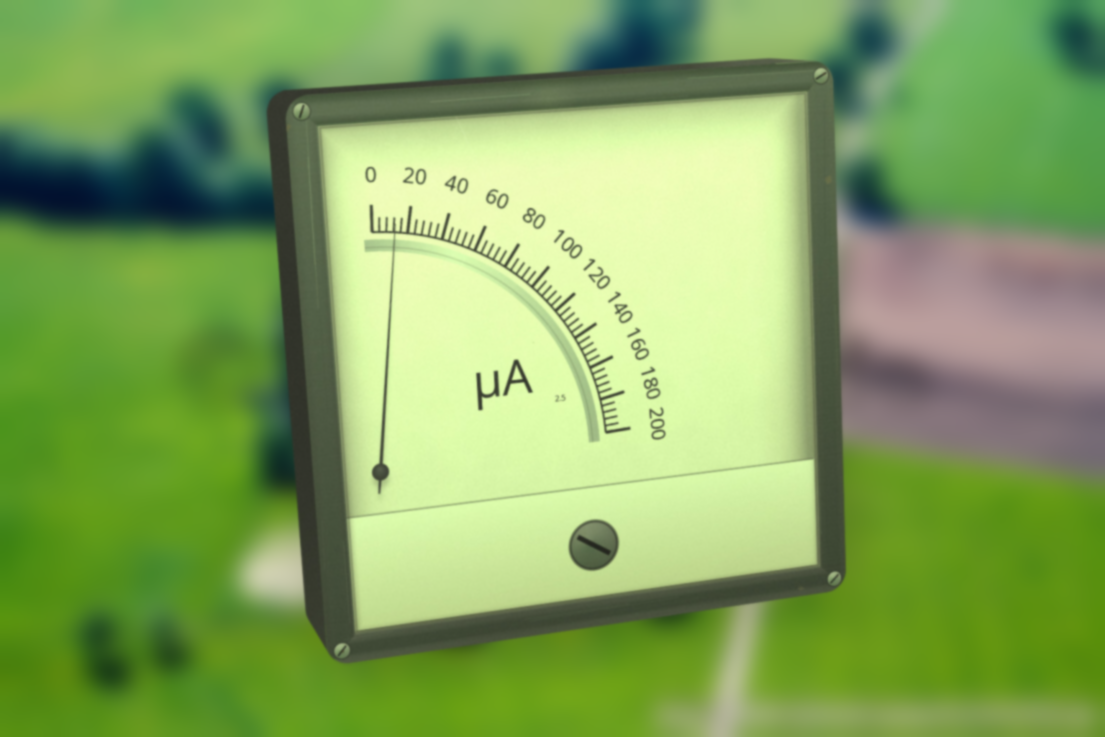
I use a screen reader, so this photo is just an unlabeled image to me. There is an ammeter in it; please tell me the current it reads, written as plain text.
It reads 12 µA
